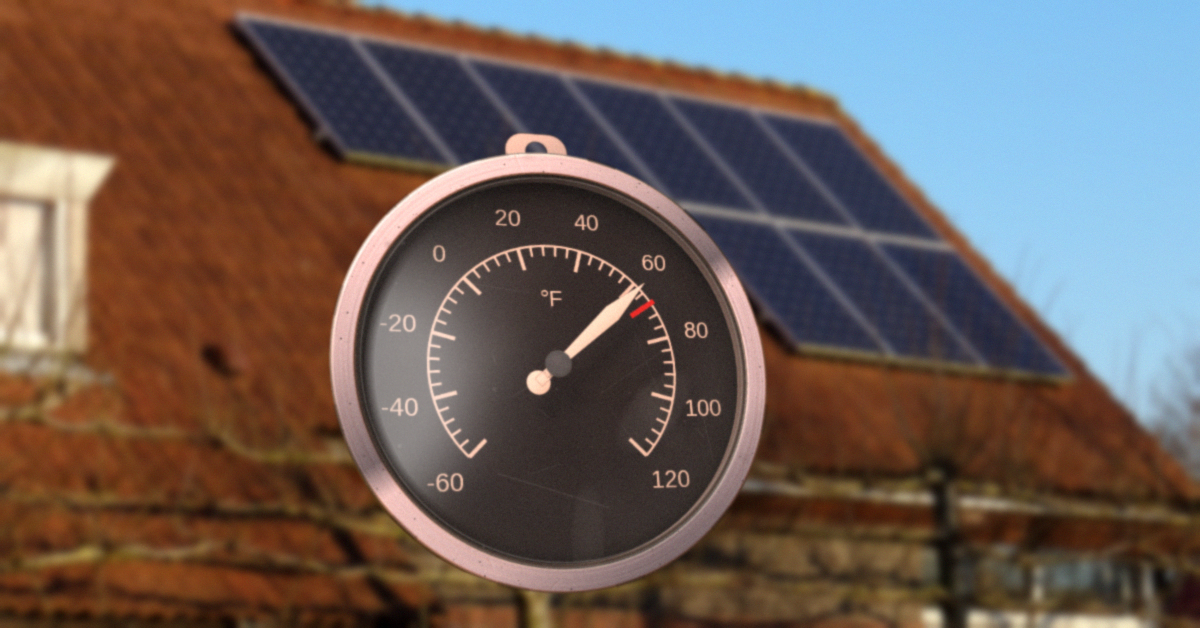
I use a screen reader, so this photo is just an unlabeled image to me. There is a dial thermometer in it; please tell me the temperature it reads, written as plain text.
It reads 62 °F
